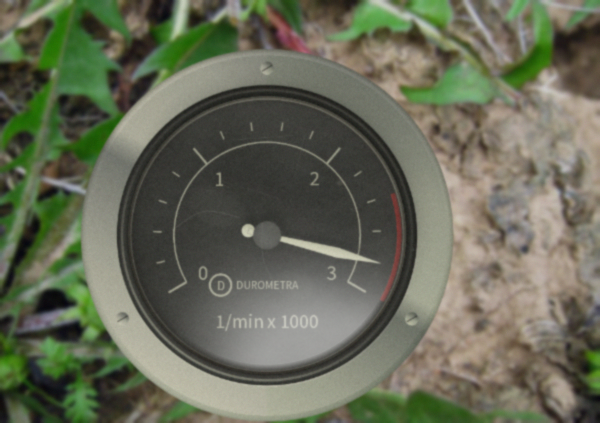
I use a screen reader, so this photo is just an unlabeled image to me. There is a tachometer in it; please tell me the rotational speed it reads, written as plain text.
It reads 2800 rpm
